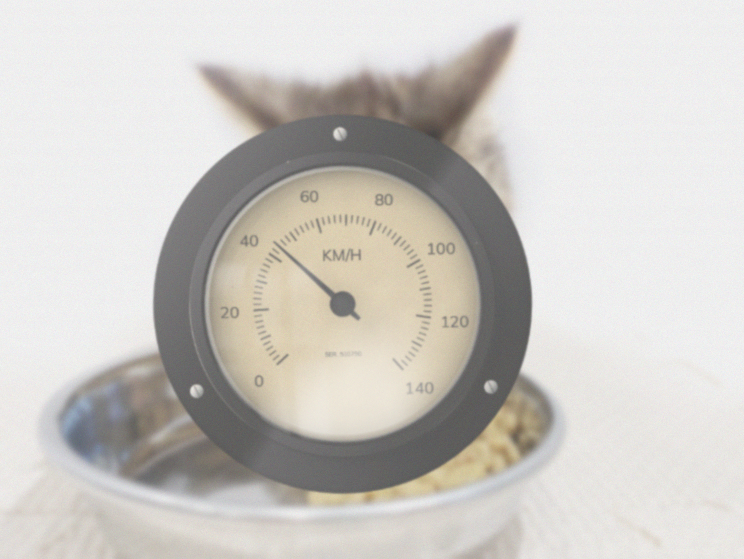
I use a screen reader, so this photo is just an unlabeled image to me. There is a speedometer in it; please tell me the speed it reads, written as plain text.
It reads 44 km/h
